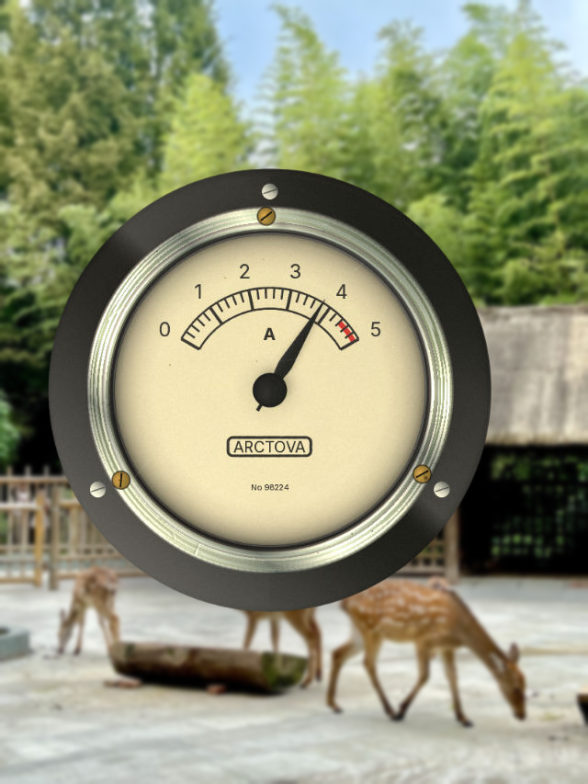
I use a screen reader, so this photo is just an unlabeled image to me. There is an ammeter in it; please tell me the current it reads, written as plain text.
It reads 3.8 A
